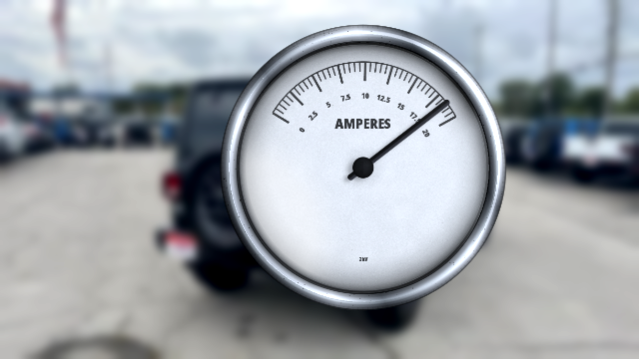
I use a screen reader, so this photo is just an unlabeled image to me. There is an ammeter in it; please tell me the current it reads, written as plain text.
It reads 18.5 A
